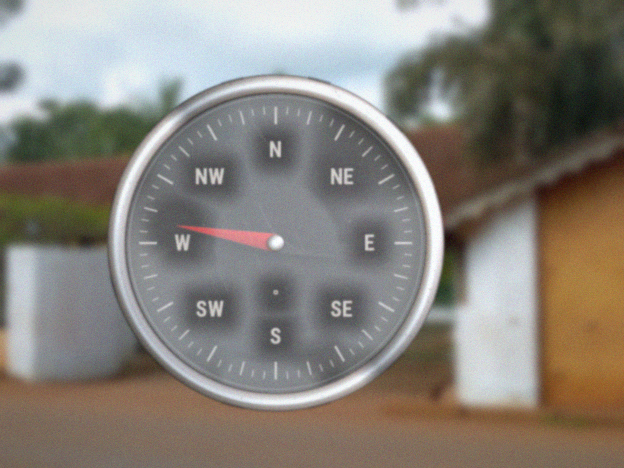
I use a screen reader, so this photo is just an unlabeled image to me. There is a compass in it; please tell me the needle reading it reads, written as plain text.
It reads 280 °
